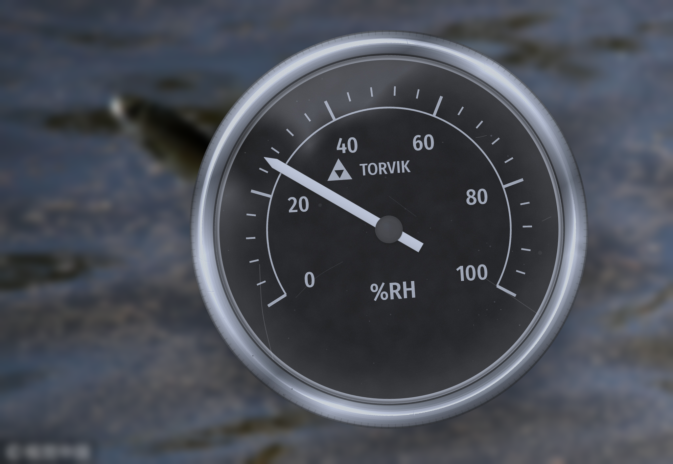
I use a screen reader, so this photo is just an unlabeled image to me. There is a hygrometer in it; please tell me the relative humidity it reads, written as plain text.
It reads 26 %
